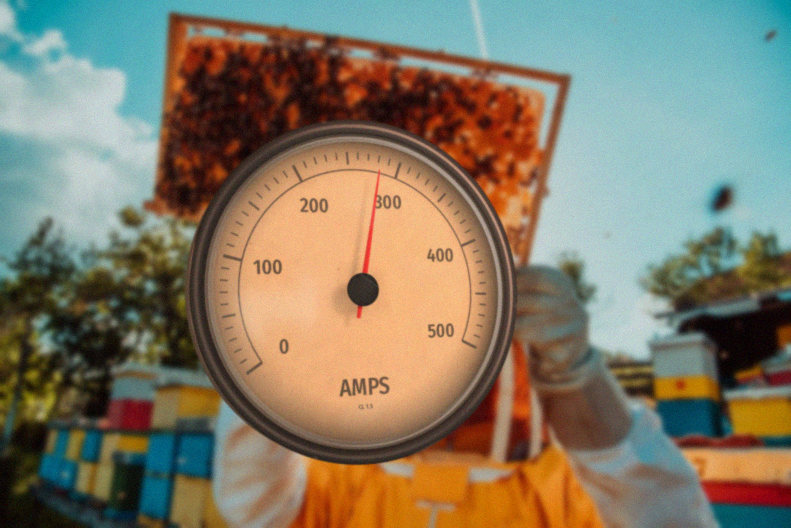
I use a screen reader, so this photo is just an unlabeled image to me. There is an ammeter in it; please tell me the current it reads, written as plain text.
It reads 280 A
